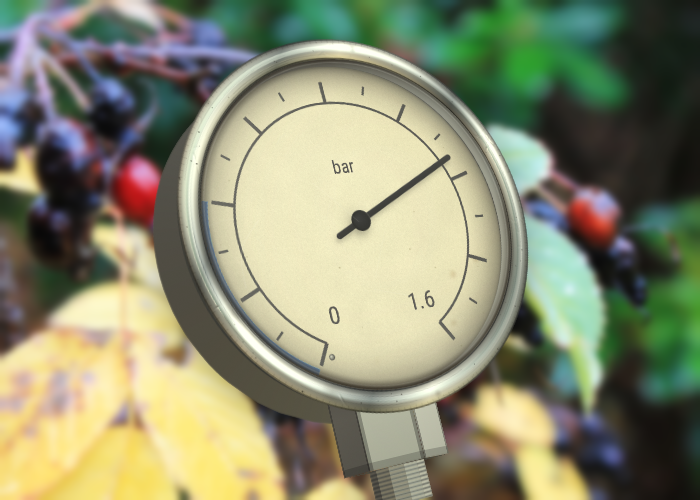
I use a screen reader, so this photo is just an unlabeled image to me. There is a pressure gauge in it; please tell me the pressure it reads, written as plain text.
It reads 1.15 bar
